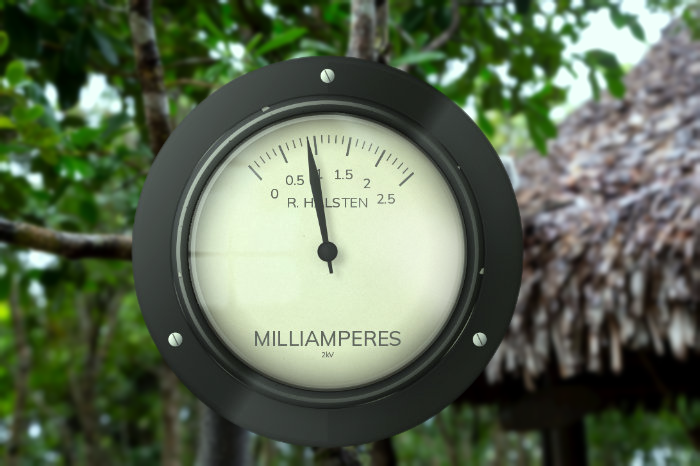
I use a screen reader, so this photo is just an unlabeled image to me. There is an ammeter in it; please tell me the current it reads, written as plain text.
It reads 0.9 mA
